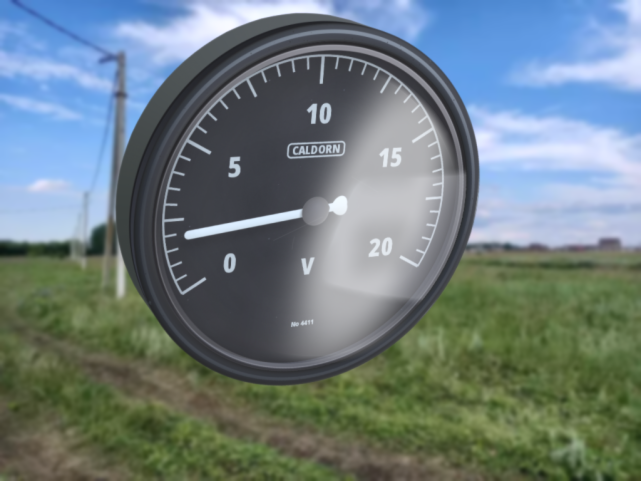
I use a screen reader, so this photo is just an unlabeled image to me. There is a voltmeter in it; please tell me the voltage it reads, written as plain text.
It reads 2 V
